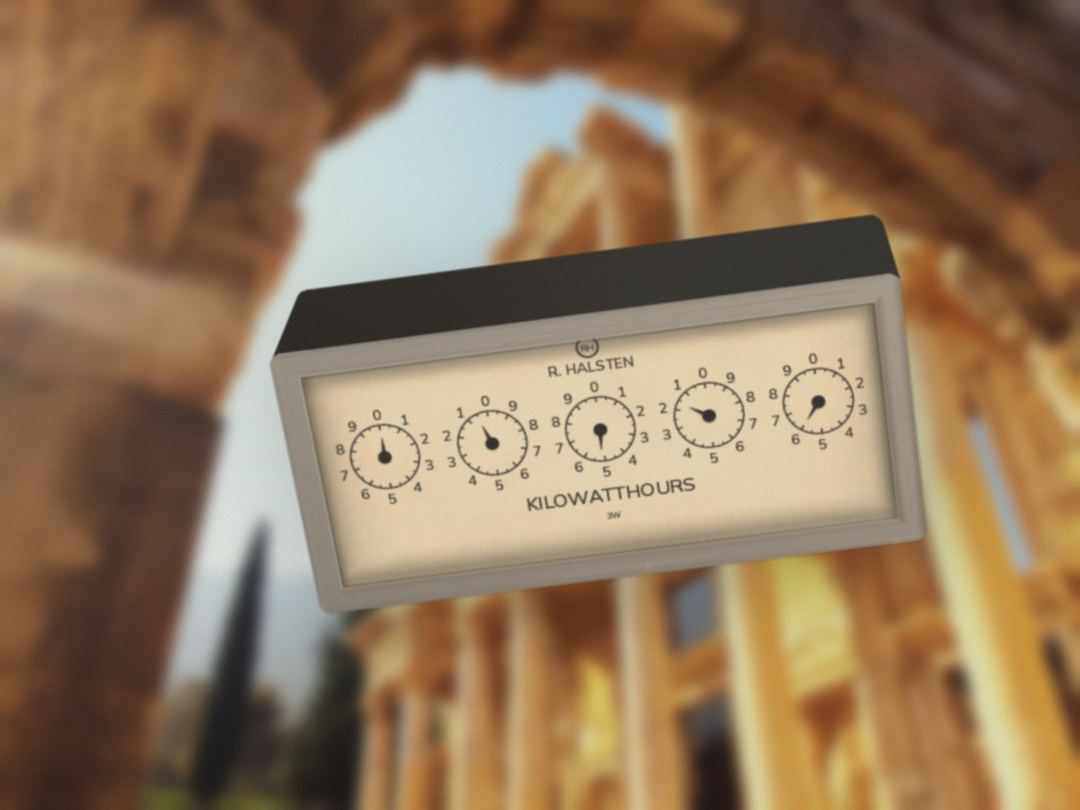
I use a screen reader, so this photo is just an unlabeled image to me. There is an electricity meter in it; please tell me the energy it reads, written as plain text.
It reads 516 kWh
